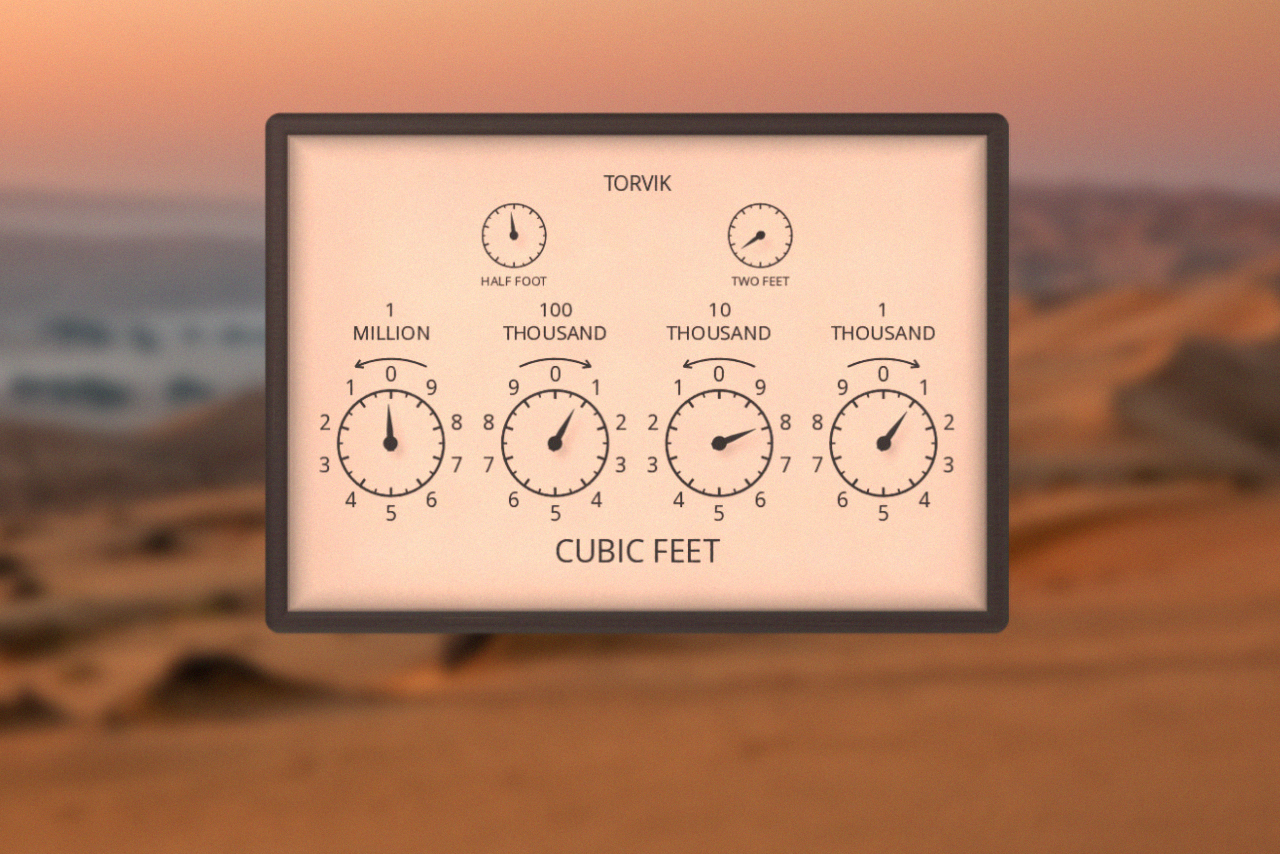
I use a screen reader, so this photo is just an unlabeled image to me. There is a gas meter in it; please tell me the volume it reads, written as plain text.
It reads 8100 ft³
